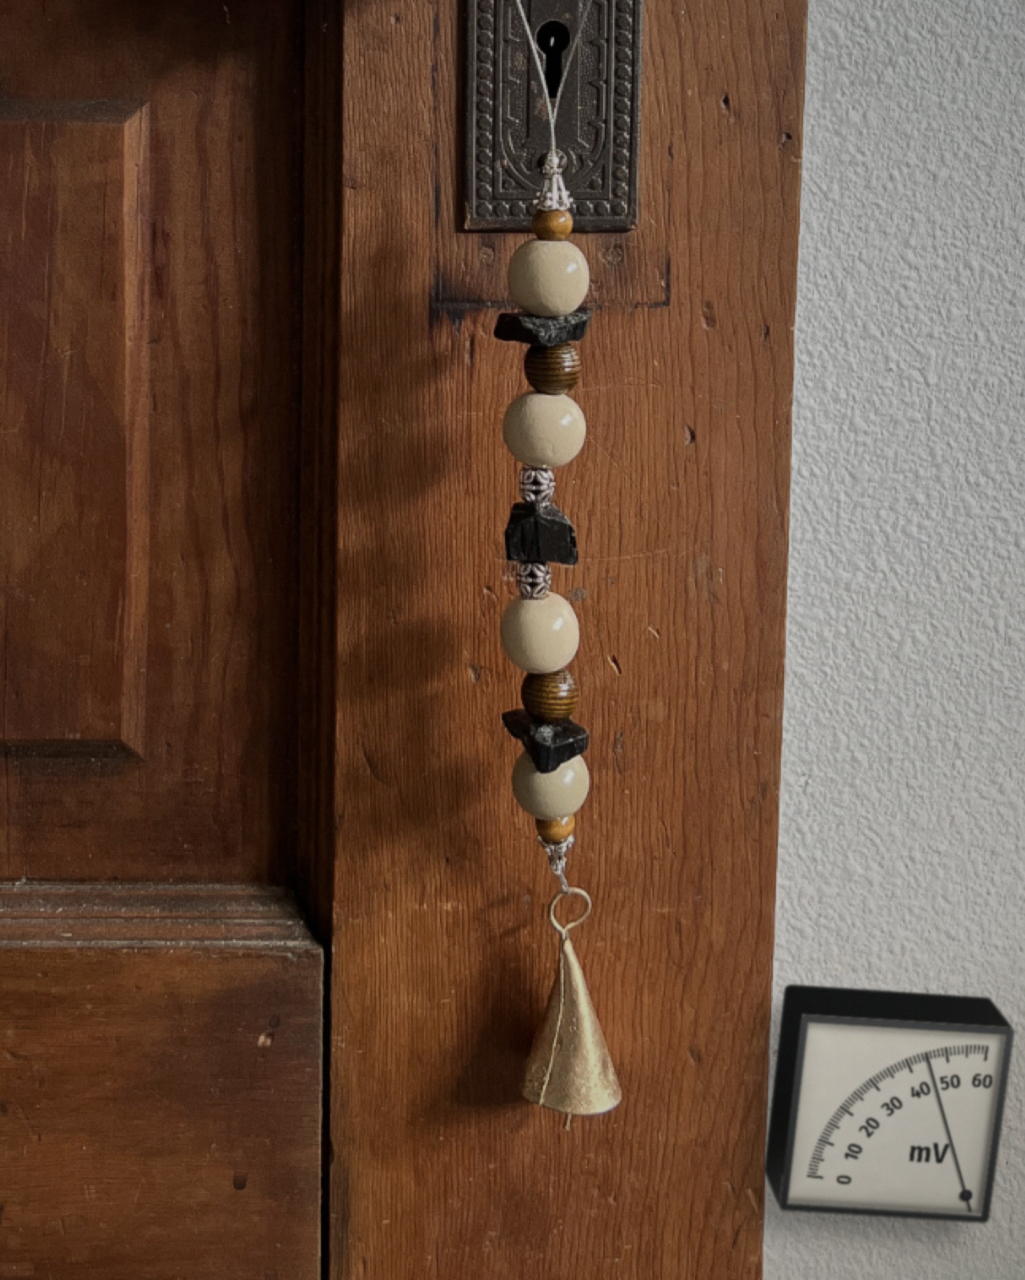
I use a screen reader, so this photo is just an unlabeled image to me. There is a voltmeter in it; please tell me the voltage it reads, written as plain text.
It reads 45 mV
